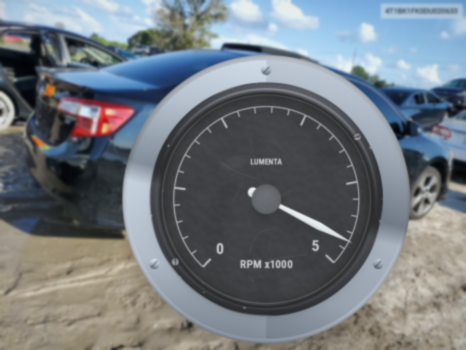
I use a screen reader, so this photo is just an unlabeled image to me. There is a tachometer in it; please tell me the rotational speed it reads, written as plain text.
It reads 4700 rpm
